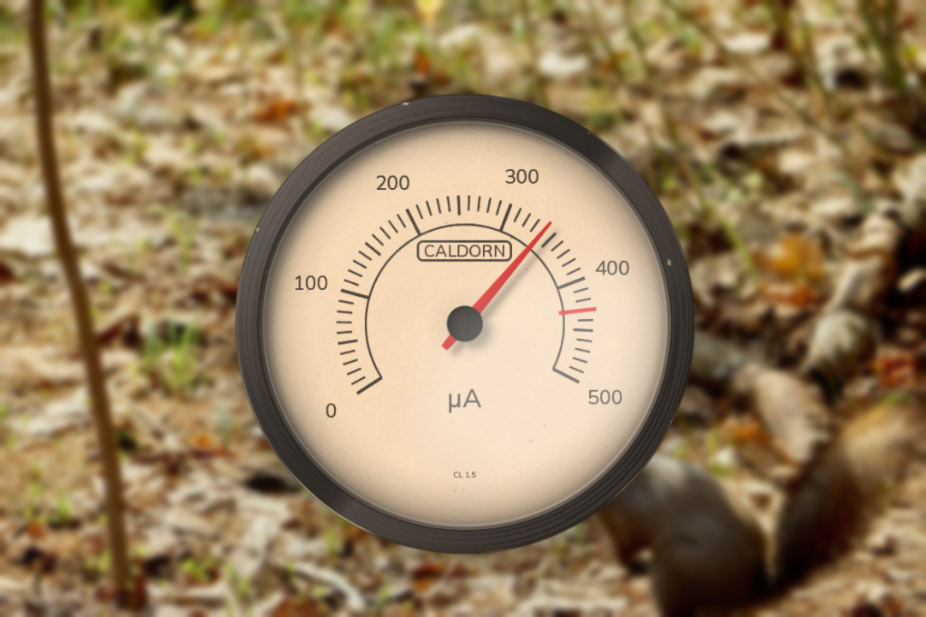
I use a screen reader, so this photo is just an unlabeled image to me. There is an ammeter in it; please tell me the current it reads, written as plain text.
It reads 340 µA
